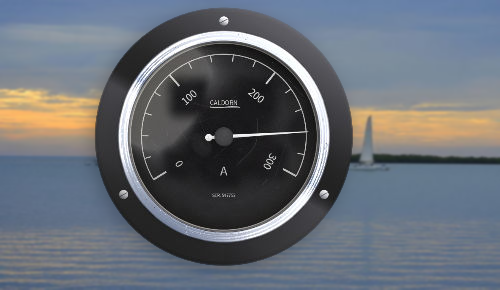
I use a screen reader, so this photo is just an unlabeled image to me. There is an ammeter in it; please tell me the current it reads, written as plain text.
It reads 260 A
